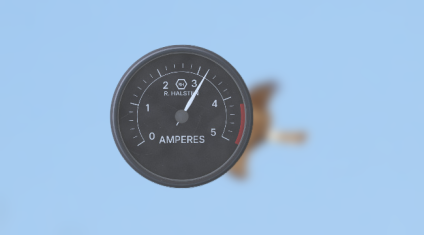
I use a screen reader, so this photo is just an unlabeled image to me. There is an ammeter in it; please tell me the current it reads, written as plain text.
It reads 3.2 A
